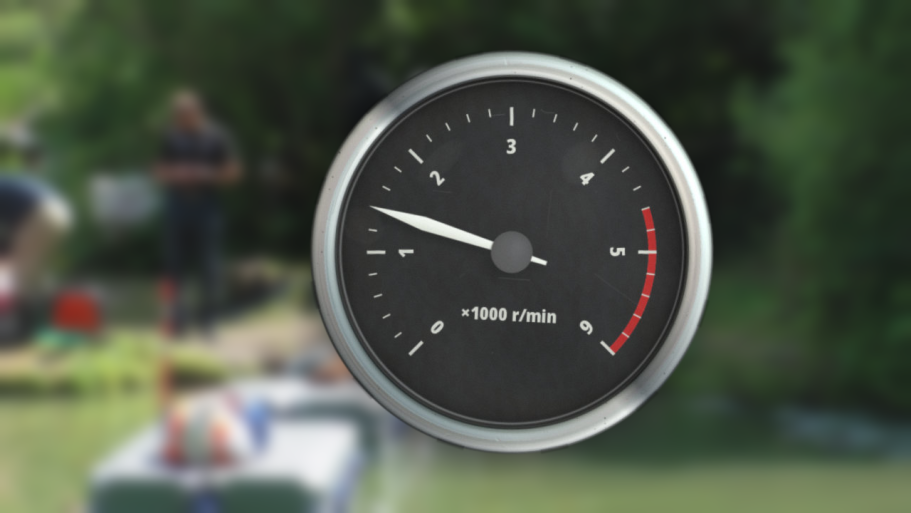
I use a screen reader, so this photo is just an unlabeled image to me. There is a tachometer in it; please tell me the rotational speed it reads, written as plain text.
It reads 1400 rpm
